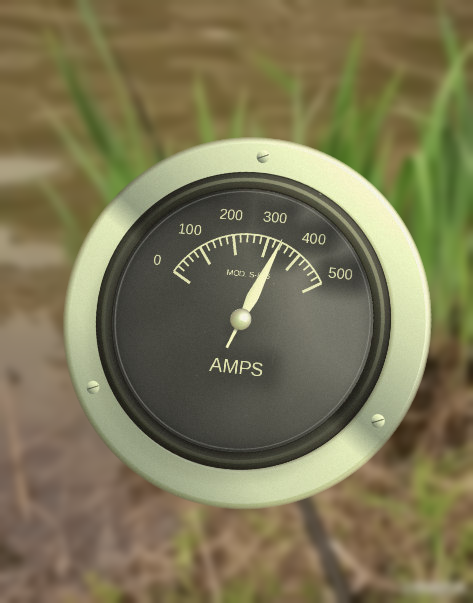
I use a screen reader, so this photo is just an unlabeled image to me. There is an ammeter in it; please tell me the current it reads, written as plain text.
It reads 340 A
